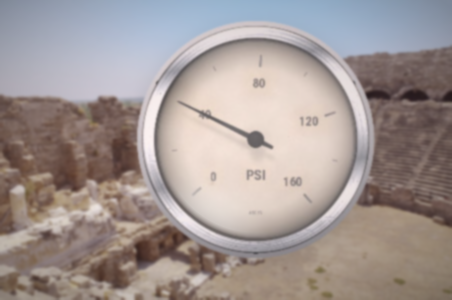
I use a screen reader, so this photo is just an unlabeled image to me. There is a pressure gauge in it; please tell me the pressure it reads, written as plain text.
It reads 40 psi
